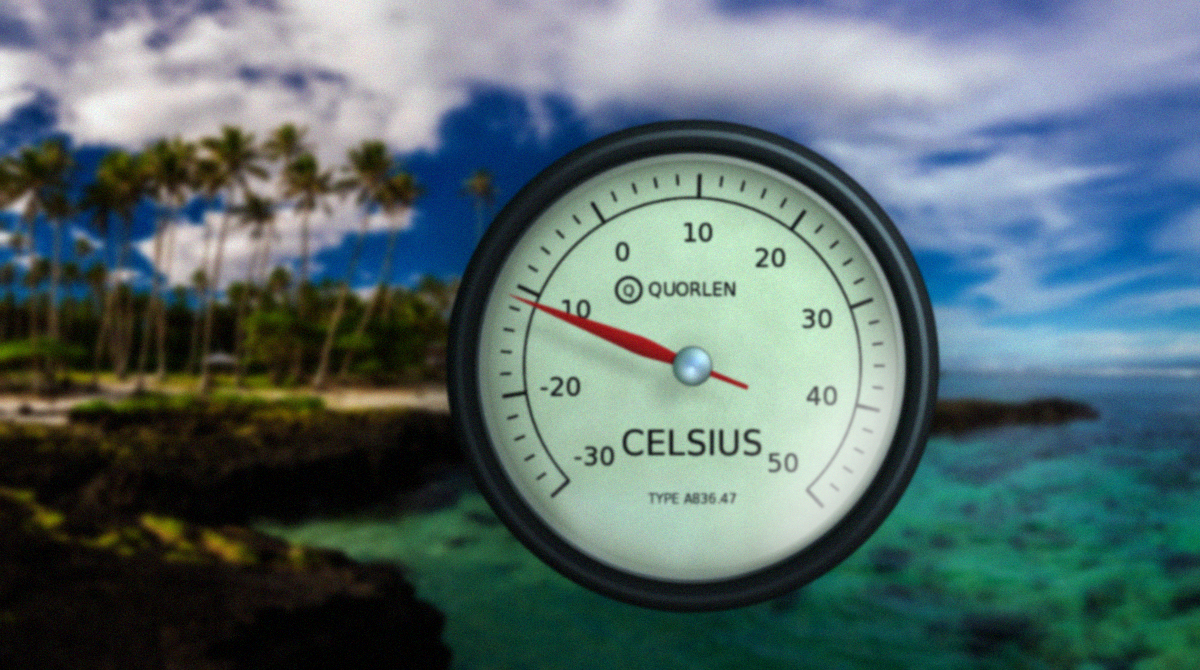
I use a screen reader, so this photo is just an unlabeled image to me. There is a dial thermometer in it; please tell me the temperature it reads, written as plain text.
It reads -11 °C
